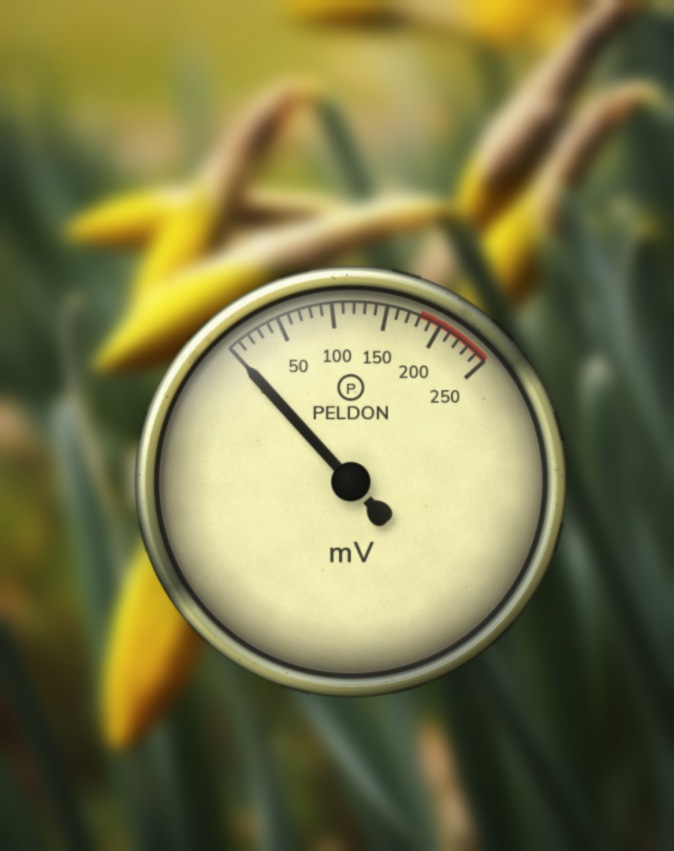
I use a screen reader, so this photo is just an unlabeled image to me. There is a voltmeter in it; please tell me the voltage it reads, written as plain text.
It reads 0 mV
